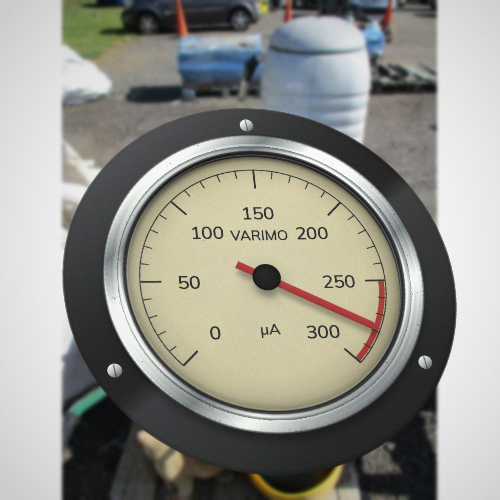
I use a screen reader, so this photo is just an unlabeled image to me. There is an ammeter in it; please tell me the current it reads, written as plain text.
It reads 280 µA
